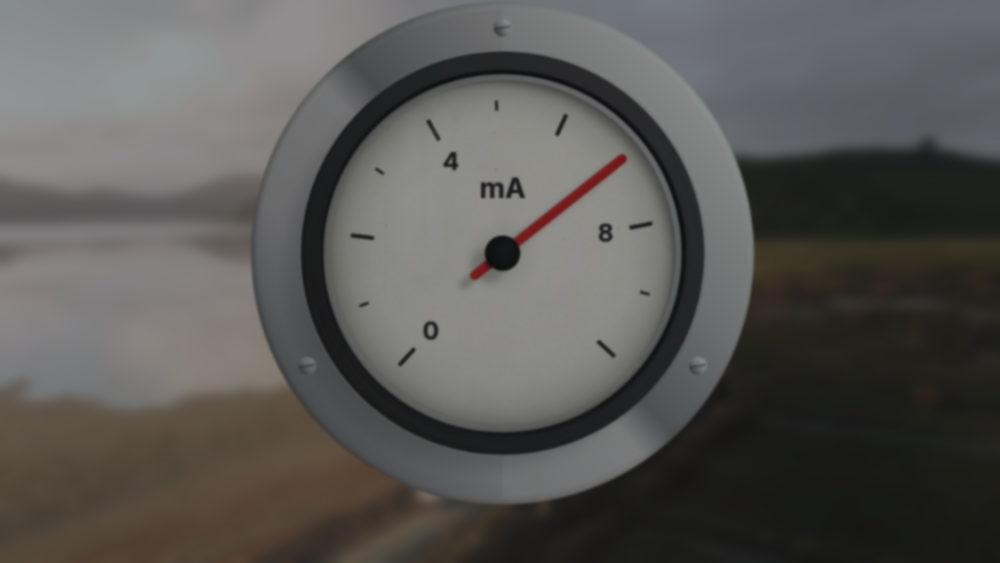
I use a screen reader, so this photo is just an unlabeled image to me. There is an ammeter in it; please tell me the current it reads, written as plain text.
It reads 7 mA
